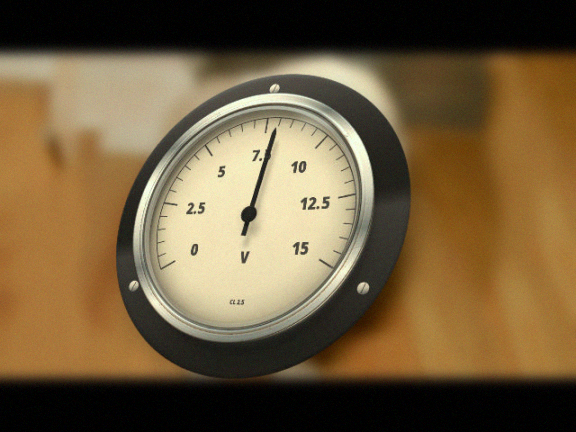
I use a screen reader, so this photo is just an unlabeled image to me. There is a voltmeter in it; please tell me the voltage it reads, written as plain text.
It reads 8 V
